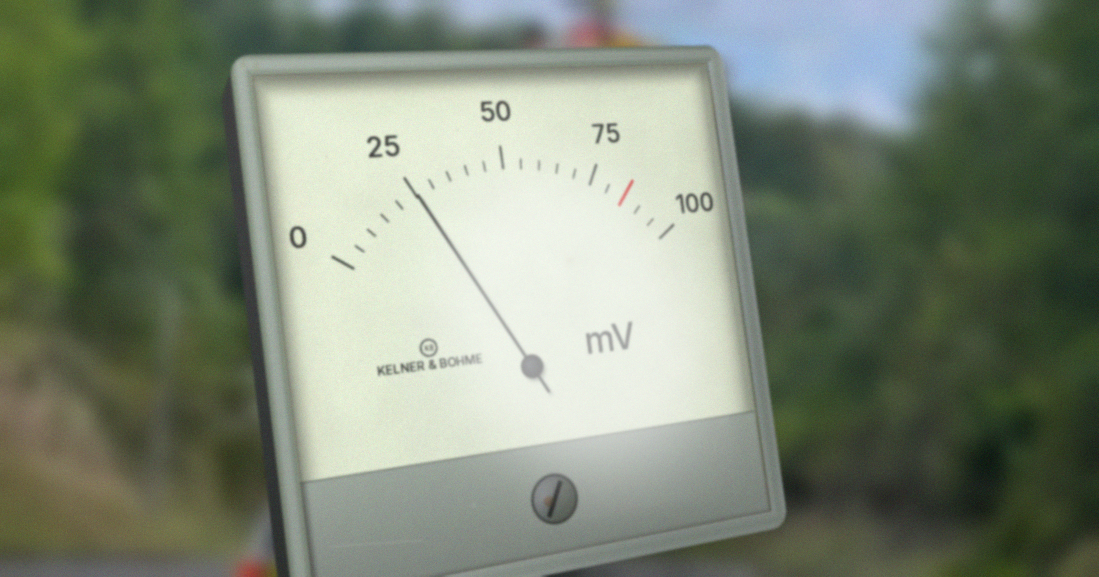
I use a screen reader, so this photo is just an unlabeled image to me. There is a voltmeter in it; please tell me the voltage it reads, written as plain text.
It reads 25 mV
